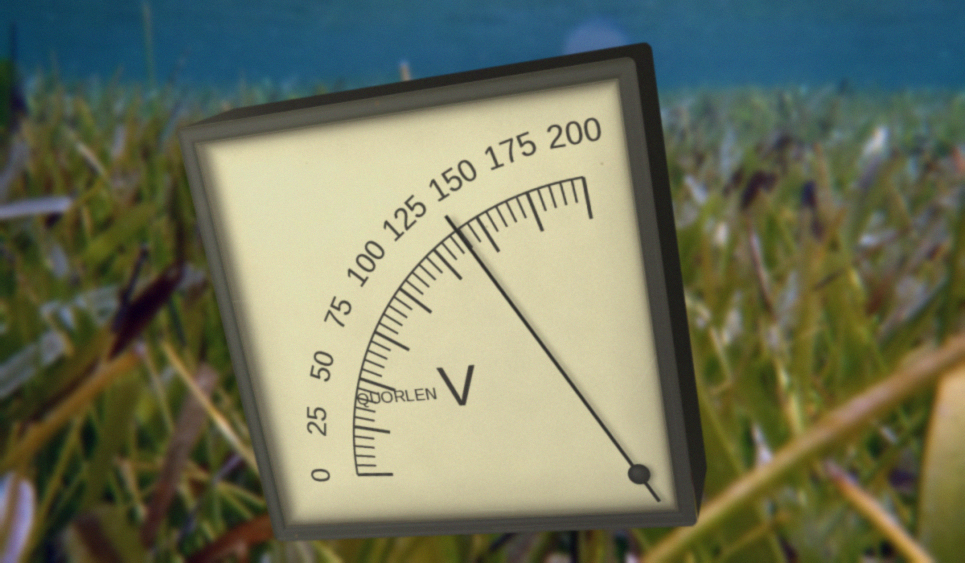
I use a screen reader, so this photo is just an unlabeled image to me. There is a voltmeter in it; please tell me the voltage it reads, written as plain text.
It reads 140 V
